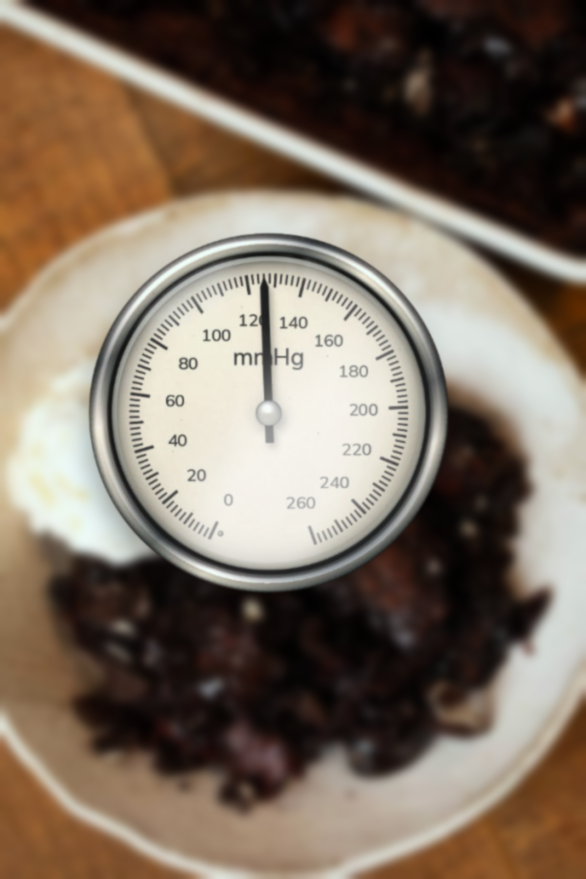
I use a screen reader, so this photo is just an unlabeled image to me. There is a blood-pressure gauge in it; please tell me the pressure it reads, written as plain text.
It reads 126 mmHg
